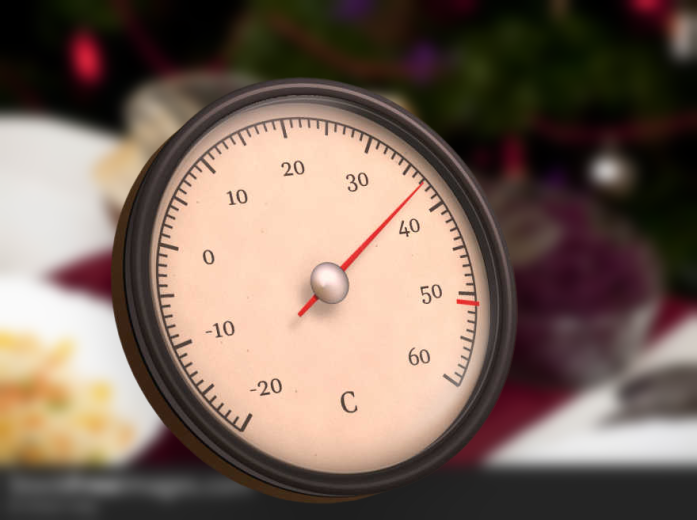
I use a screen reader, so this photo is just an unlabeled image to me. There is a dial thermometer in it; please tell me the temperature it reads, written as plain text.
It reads 37 °C
